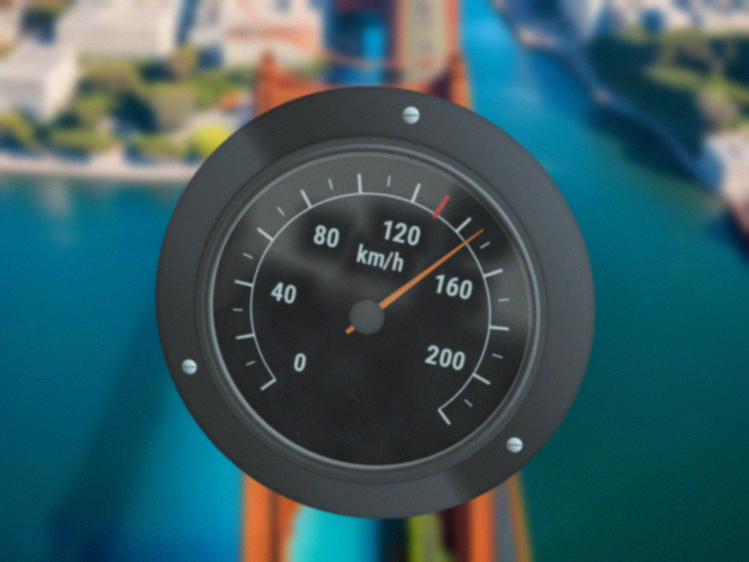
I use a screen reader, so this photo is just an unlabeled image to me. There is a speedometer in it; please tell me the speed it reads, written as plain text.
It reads 145 km/h
